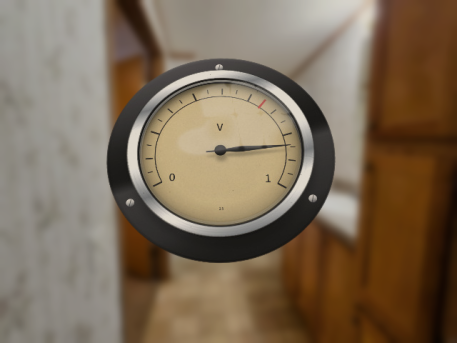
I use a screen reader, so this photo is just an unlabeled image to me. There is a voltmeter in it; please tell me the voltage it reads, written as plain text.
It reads 0.85 V
